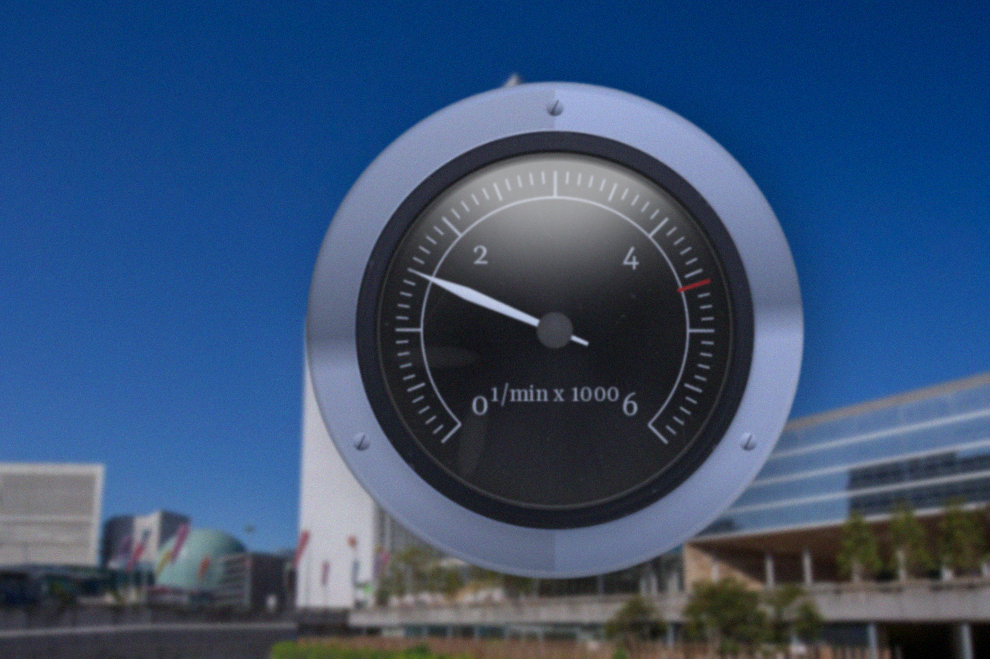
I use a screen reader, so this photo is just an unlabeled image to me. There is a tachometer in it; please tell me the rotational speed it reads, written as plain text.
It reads 1500 rpm
